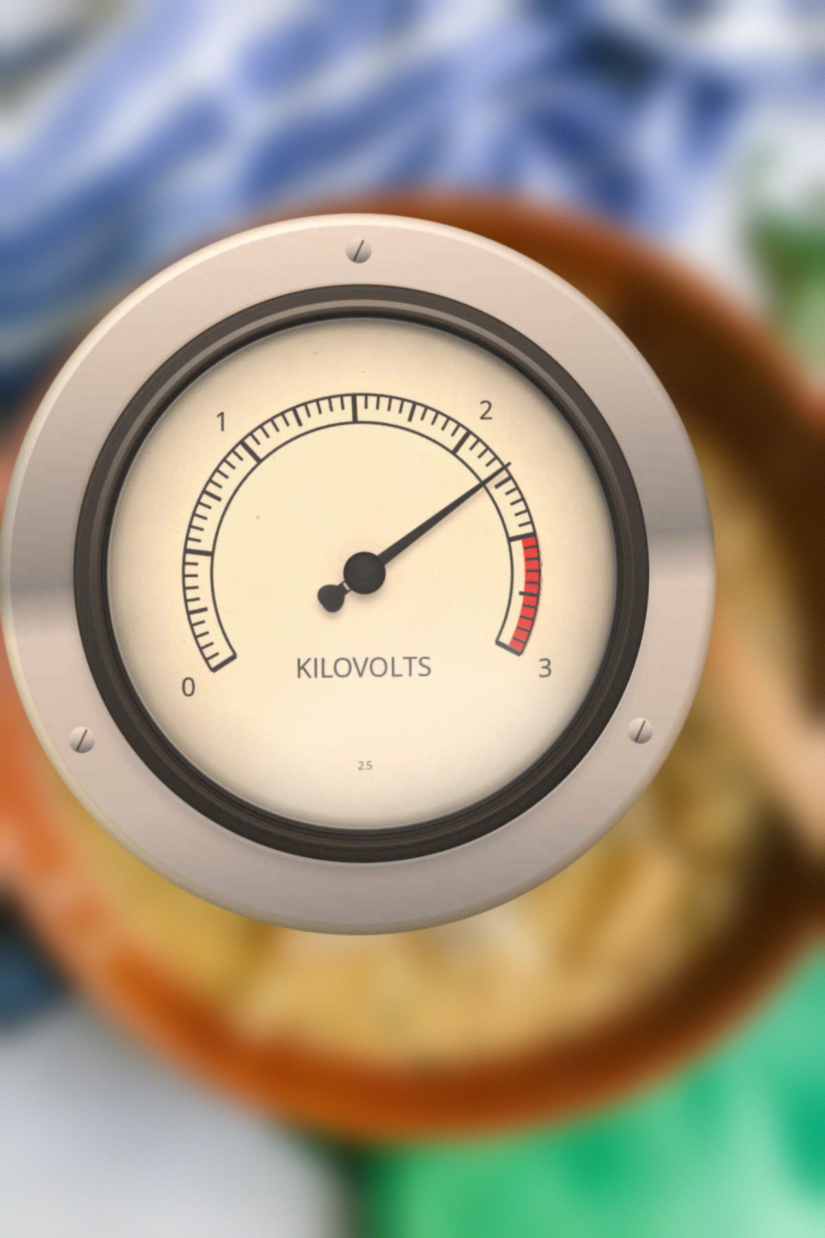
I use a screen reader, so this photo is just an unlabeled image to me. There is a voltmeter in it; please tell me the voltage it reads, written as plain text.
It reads 2.2 kV
